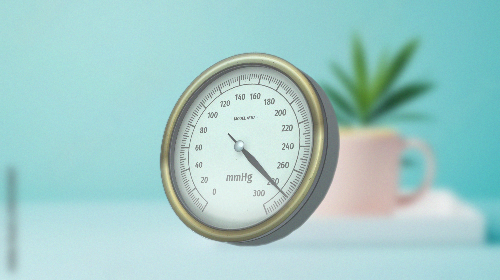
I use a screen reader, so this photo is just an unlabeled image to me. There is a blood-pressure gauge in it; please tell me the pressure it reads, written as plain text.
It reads 280 mmHg
